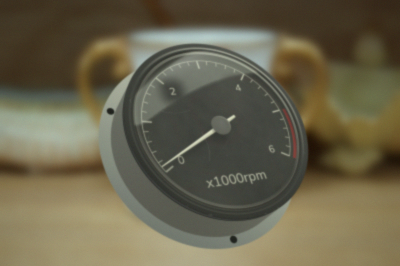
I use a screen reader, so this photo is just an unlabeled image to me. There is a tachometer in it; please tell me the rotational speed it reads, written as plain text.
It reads 100 rpm
